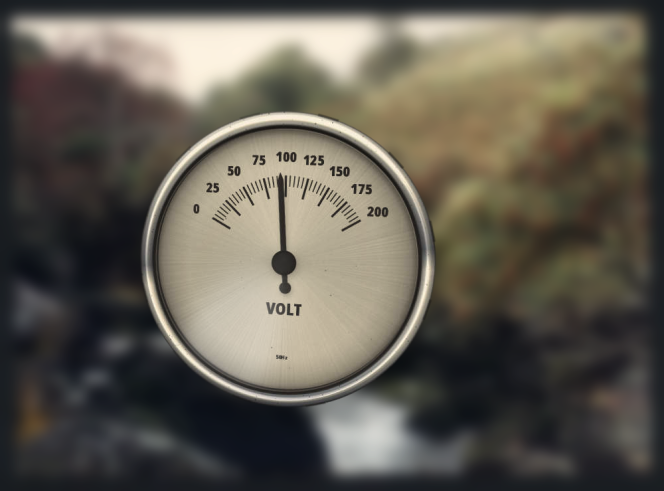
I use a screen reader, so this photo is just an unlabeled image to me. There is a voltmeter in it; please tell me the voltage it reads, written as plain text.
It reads 95 V
